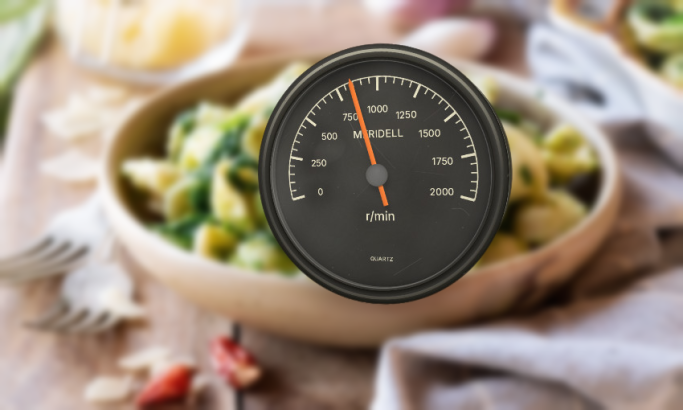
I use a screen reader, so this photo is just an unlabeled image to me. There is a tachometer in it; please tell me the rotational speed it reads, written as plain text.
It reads 850 rpm
